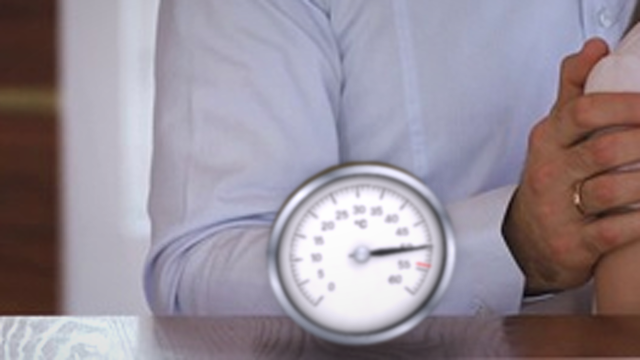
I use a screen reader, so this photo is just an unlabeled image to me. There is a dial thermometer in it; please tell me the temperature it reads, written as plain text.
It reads 50 °C
